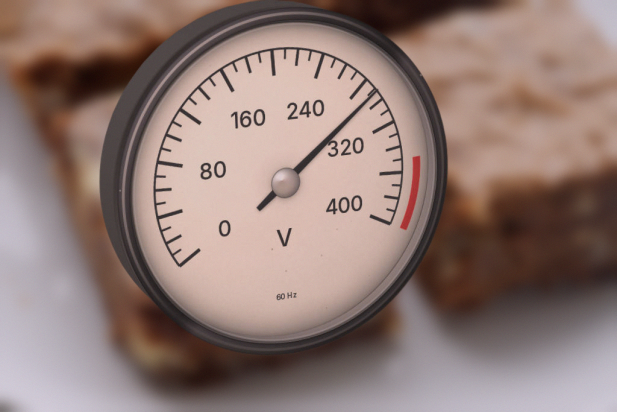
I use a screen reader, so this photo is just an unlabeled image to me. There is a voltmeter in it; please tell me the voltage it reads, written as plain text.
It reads 290 V
